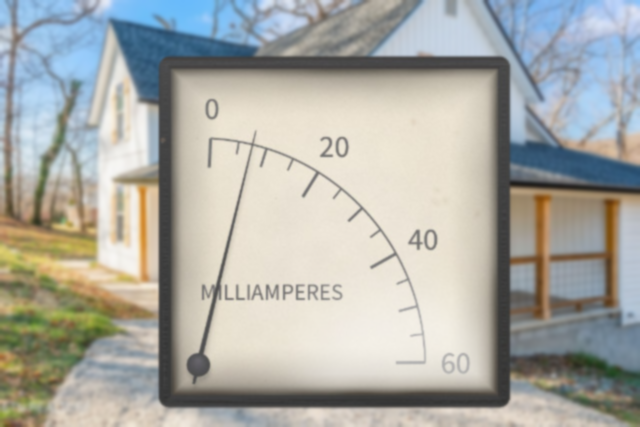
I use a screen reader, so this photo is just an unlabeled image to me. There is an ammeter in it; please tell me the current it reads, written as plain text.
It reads 7.5 mA
